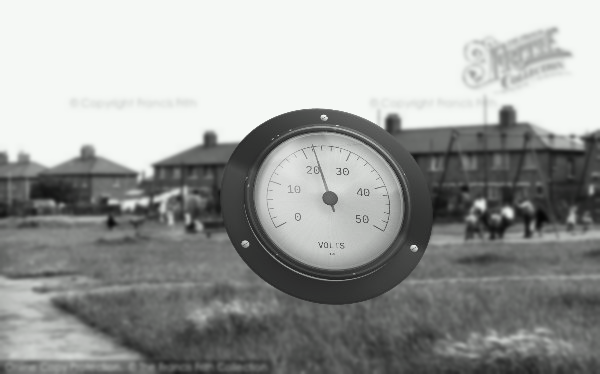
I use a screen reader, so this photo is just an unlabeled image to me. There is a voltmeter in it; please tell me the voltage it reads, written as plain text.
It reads 22 V
